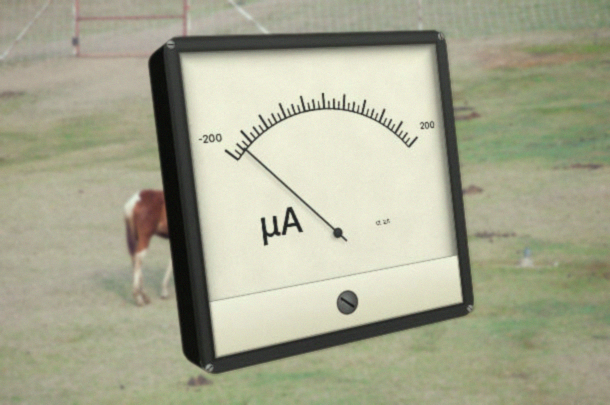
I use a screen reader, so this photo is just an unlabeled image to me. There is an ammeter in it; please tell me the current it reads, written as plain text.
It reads -180 µA
